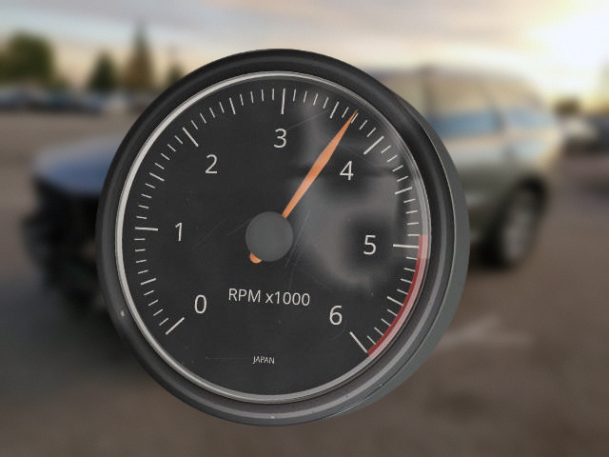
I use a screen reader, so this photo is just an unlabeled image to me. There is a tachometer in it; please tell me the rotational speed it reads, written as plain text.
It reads 3700 rpm
